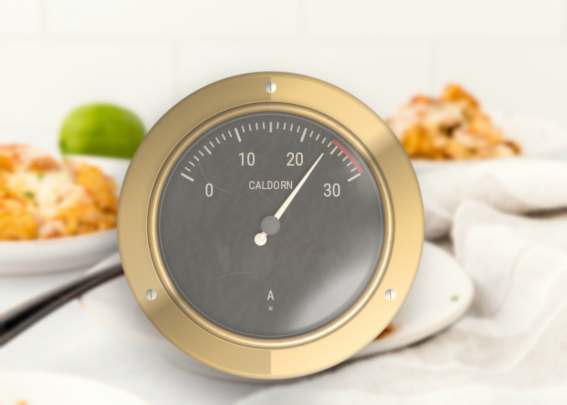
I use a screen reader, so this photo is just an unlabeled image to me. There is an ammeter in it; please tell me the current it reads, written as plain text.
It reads 24 A
